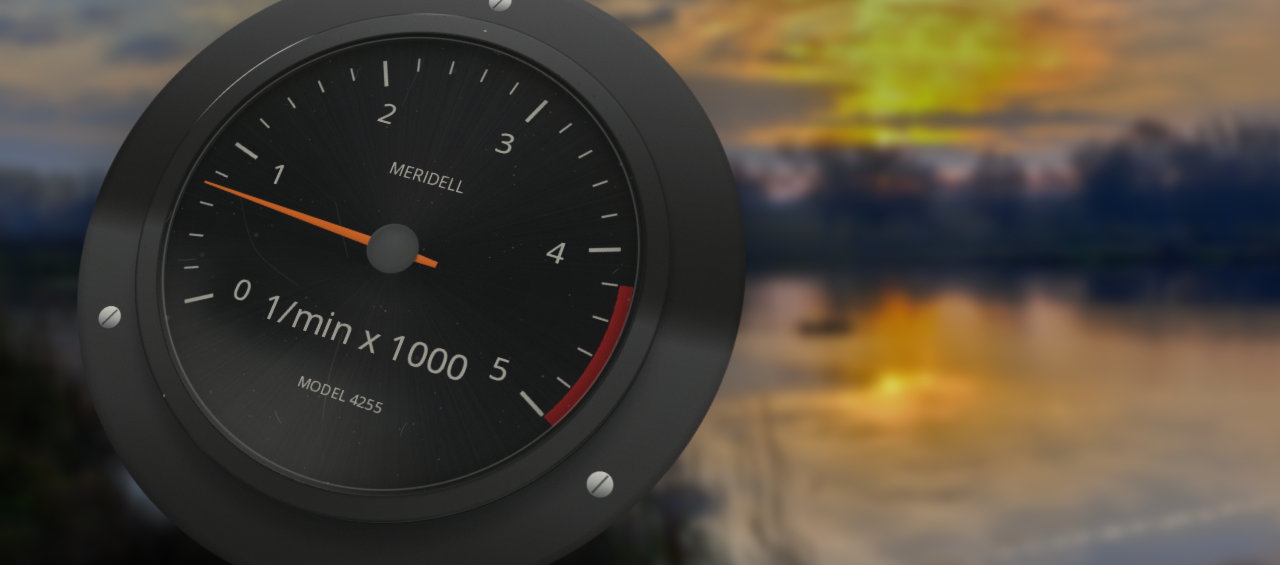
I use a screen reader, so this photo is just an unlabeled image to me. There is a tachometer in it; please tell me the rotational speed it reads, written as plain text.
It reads 700 rpm
